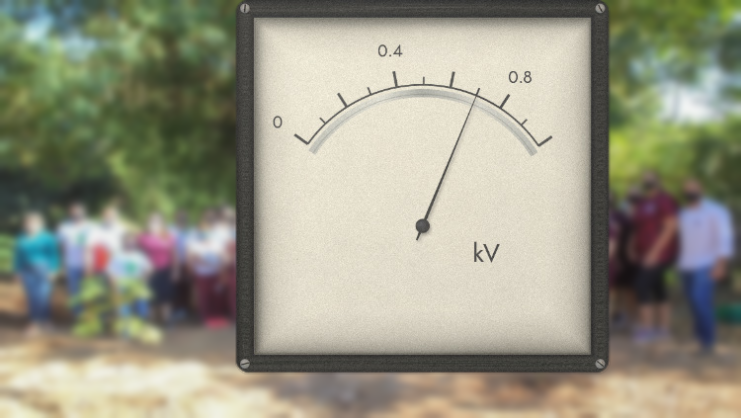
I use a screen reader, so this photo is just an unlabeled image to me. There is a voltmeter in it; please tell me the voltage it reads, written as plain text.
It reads 0.7 kV
